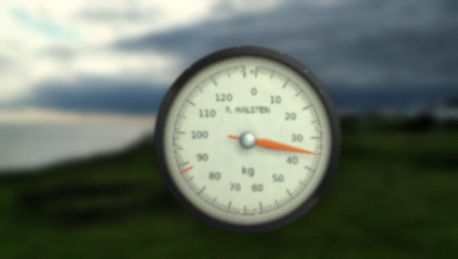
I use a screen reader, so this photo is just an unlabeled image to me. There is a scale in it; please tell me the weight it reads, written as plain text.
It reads 35 kg
